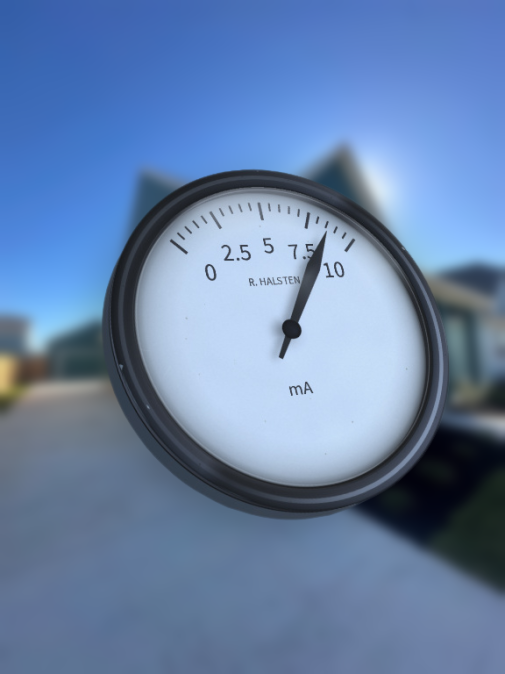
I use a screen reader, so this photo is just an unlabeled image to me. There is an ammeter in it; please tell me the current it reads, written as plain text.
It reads 8.5 mA
